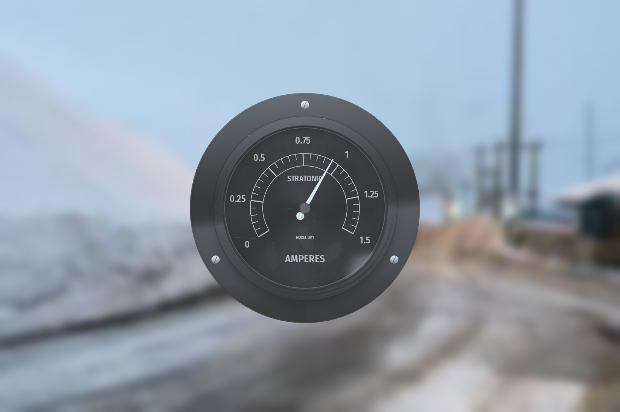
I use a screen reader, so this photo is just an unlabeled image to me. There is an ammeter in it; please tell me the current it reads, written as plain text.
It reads 0.95 A
